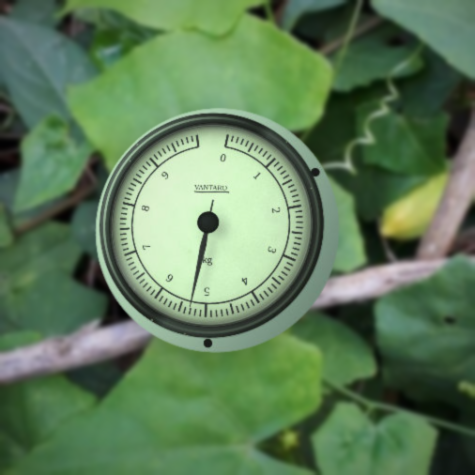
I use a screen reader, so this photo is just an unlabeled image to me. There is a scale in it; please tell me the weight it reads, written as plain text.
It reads 5.3 kg
